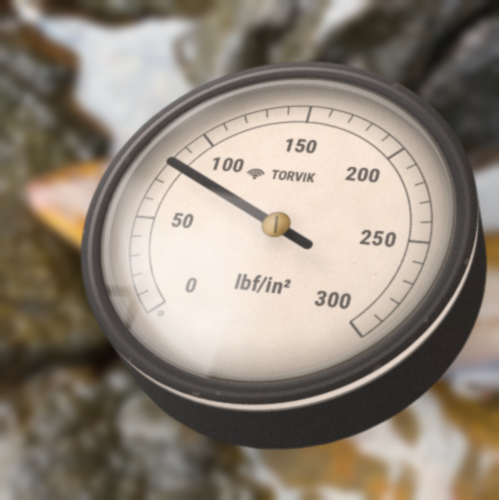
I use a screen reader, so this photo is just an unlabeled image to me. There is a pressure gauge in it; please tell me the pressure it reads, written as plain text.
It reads 80 psi
